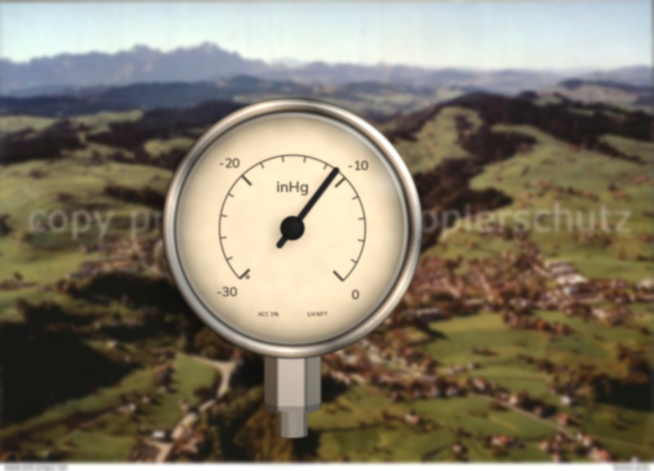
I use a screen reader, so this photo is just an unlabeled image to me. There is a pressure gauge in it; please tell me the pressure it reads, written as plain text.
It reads -11 inHg
